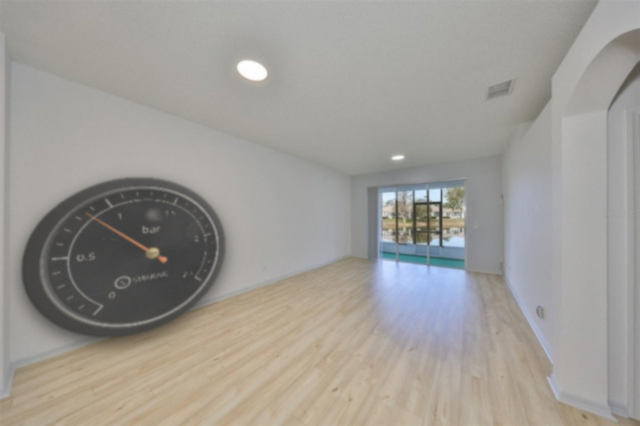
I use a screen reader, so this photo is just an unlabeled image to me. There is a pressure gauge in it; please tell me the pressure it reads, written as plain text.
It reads 0.85 bar
